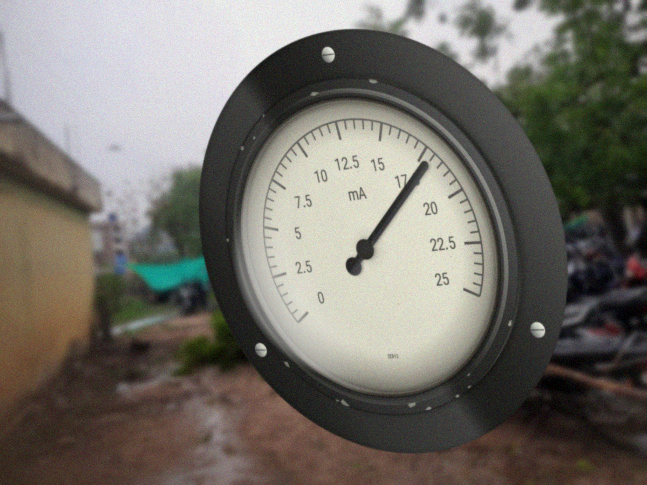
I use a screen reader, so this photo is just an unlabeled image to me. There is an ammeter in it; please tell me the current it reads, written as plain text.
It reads 18 mA
